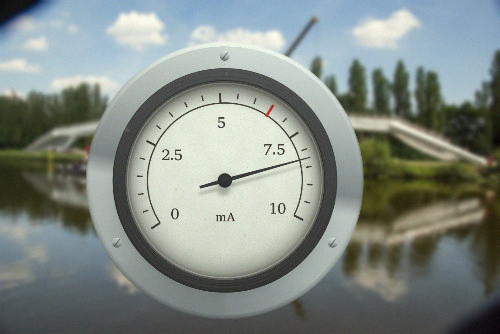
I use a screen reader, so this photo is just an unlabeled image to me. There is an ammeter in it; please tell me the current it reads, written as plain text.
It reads 8.25 mA
